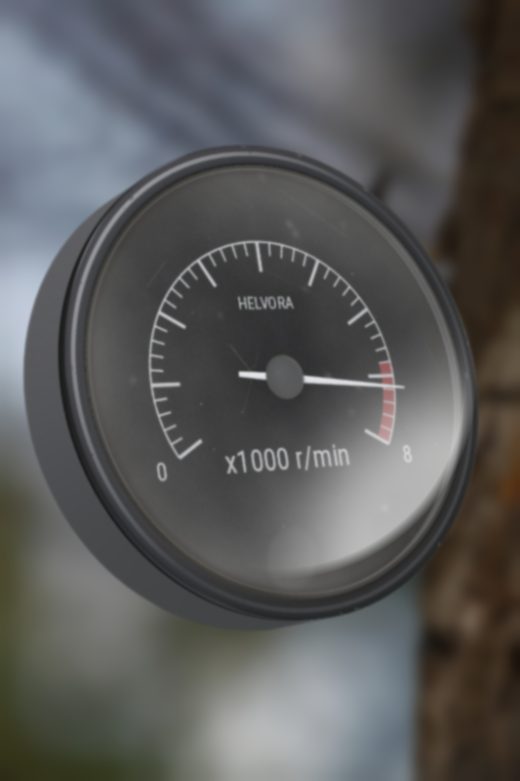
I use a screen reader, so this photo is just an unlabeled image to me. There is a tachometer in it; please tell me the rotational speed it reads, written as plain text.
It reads 7200 rpm
